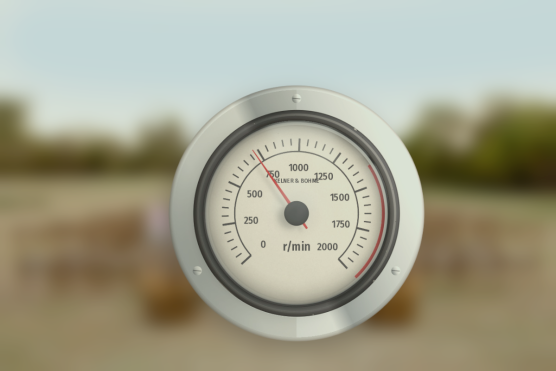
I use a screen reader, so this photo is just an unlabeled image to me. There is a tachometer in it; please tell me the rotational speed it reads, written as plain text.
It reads 725 rpm
